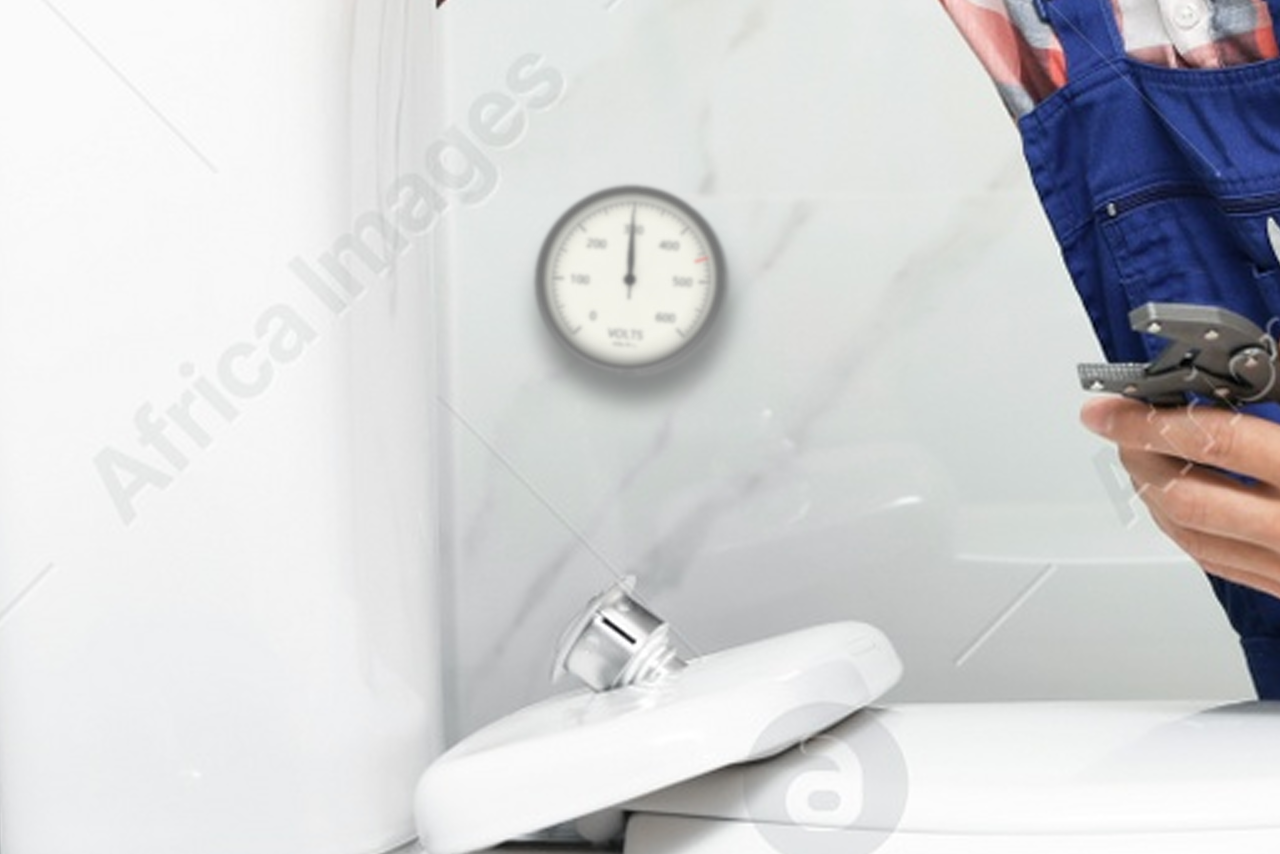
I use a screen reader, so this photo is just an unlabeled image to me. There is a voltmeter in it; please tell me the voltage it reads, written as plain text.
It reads 300 V
